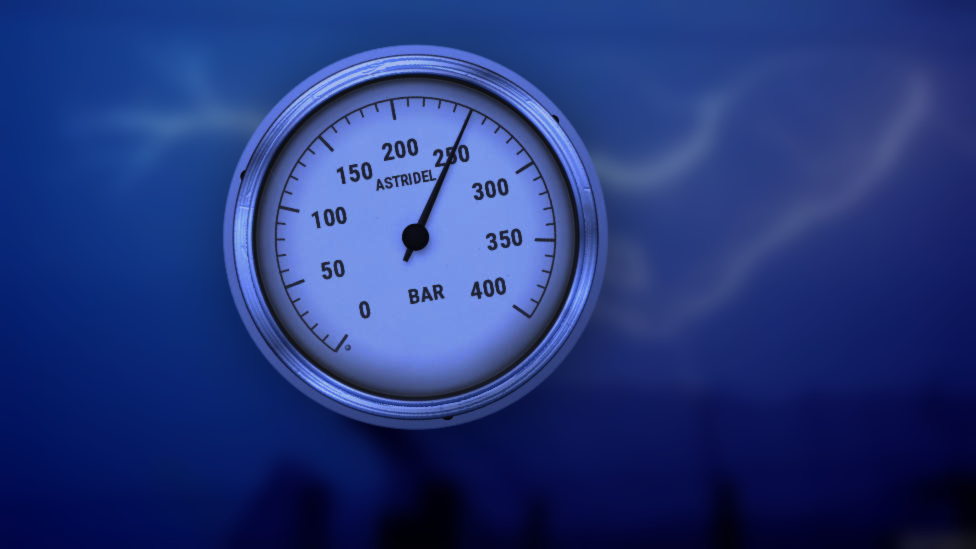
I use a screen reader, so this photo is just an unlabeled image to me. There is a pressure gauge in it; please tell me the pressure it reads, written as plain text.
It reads 250 bar
